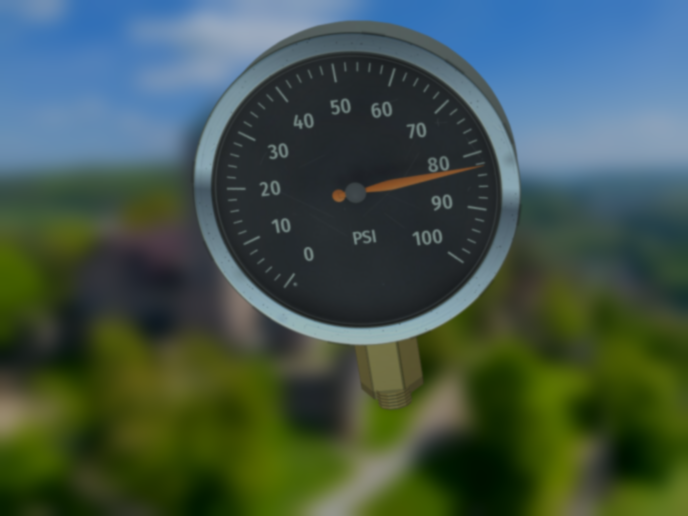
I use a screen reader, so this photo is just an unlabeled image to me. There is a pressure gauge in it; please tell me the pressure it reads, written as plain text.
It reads 82 psi
